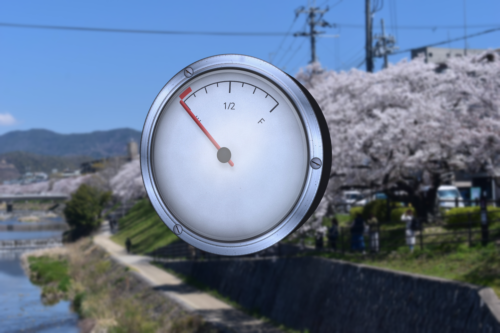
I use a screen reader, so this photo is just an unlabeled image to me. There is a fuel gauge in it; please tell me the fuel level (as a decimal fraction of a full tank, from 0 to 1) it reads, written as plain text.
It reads 0
